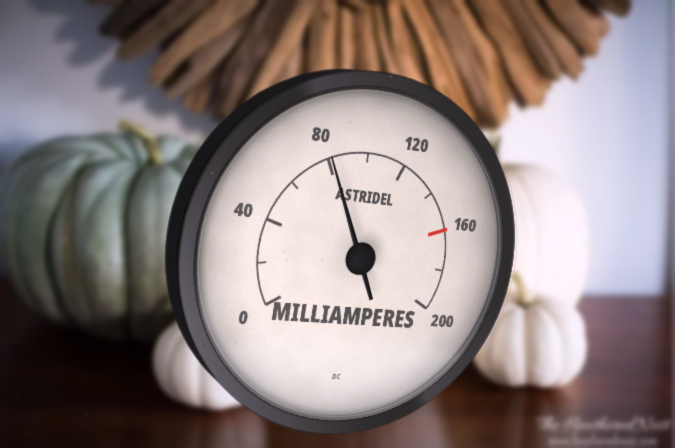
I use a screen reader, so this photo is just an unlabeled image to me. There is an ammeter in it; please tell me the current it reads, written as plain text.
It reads 80 mA
